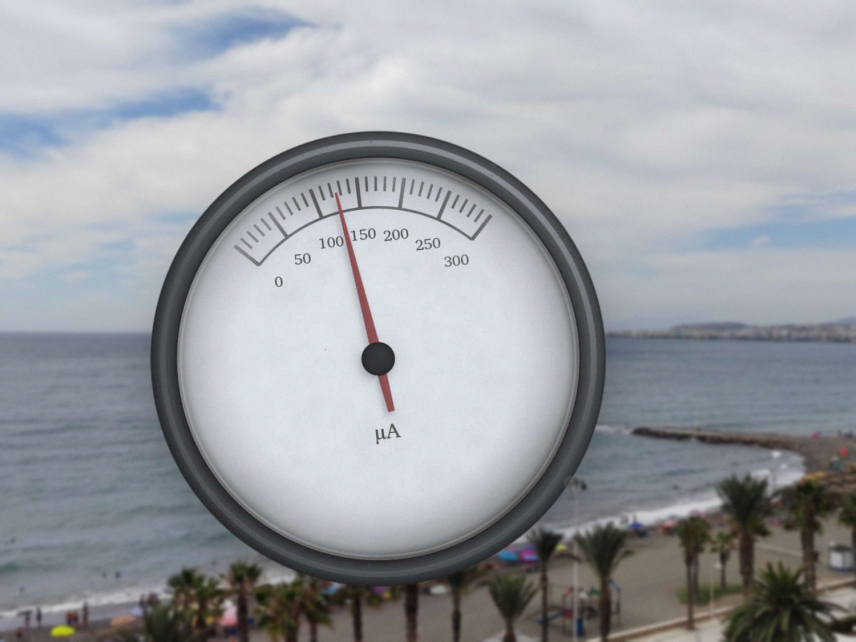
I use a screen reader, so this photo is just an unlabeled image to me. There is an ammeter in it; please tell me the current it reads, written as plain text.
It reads 125 µA
